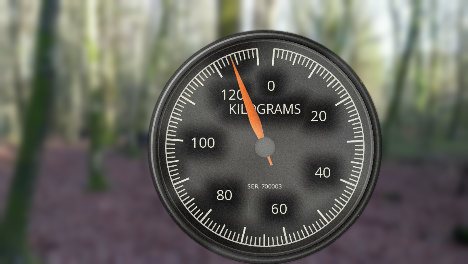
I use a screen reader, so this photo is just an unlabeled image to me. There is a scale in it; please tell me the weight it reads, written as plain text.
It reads 124 kg
